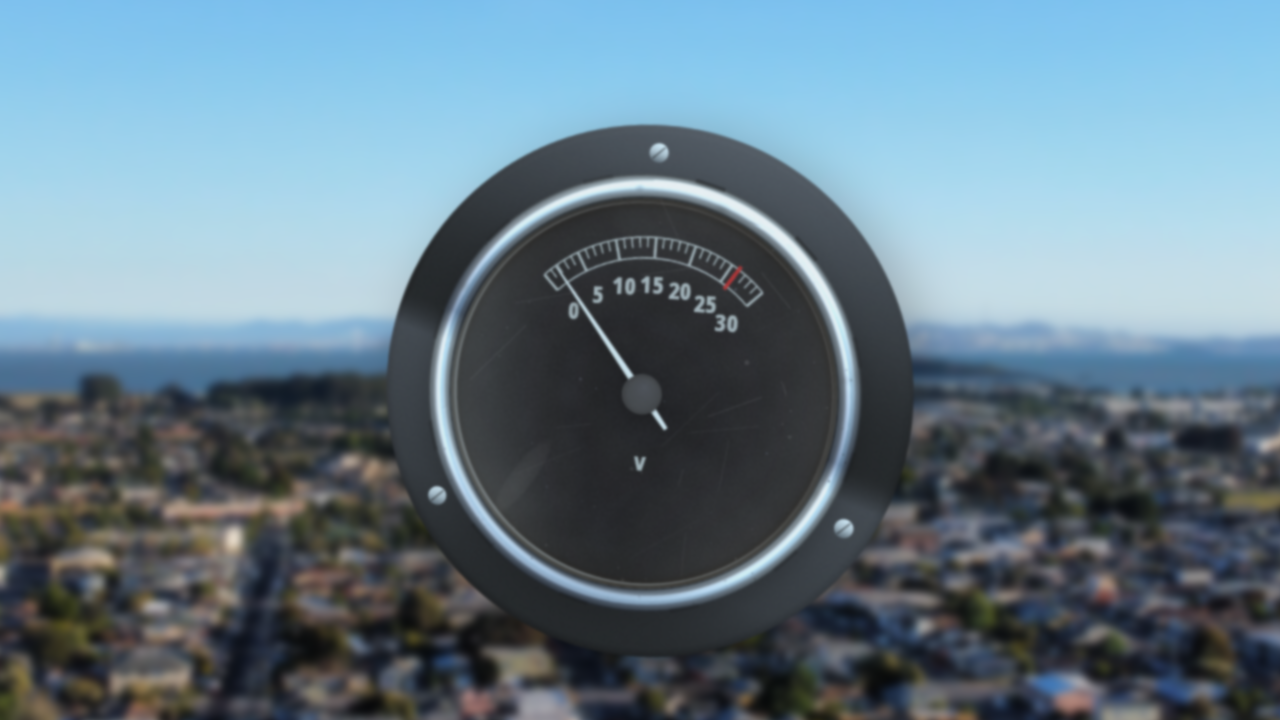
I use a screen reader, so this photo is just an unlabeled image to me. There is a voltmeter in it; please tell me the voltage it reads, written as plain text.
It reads 2 V
